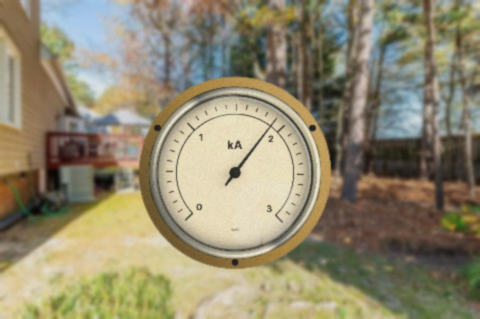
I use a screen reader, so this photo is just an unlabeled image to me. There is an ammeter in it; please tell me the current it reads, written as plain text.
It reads 1.9 kA
